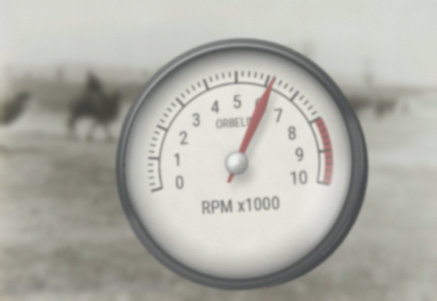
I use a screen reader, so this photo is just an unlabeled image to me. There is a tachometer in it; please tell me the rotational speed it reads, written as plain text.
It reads 6200 rpm
